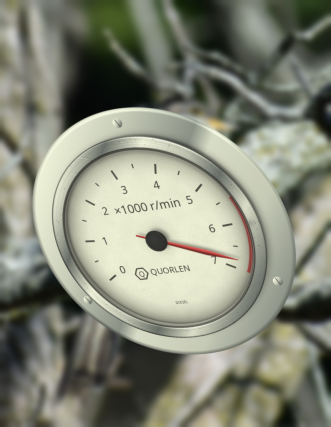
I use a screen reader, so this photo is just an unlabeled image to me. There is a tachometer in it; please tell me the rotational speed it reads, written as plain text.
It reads 6750 rpm
